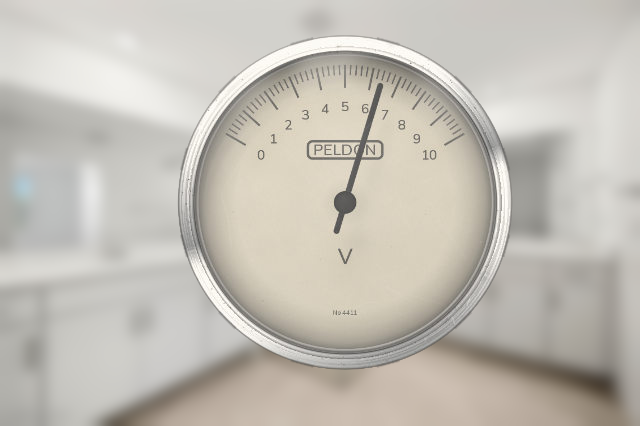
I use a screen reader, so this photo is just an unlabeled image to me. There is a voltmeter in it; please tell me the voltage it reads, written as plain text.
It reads 6.4 V
